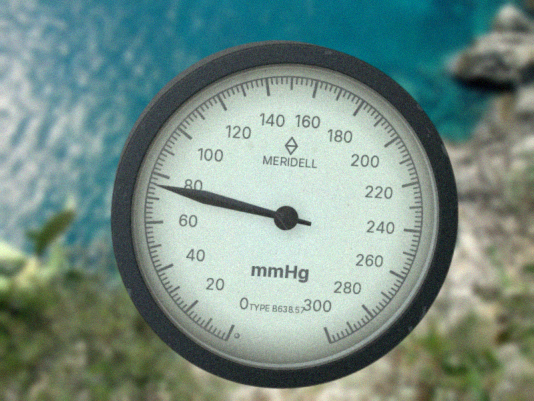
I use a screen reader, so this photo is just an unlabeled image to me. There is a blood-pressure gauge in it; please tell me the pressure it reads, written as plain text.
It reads 76 mmHg
